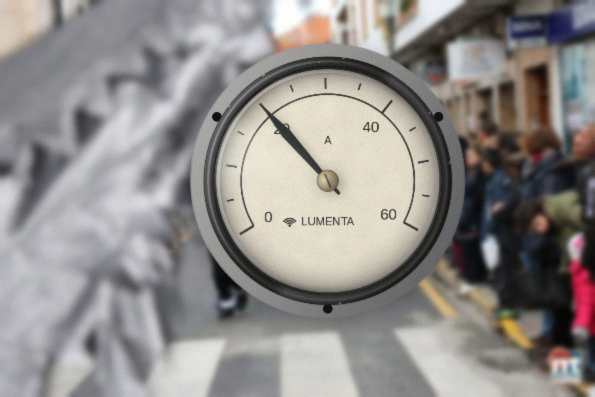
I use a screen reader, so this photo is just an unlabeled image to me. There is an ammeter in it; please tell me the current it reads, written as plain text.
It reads 20 A
